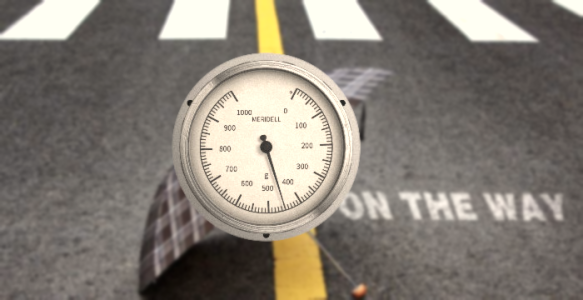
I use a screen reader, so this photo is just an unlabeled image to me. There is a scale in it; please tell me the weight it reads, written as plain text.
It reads 450 g
